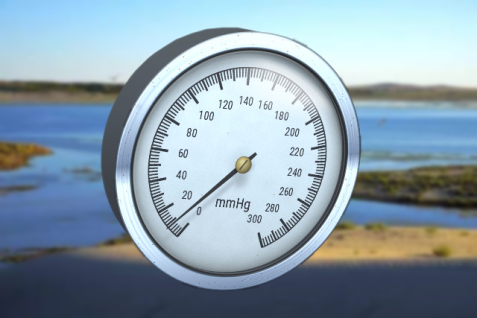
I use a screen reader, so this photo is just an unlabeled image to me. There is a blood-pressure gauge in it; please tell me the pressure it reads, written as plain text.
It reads 10 mmHg
